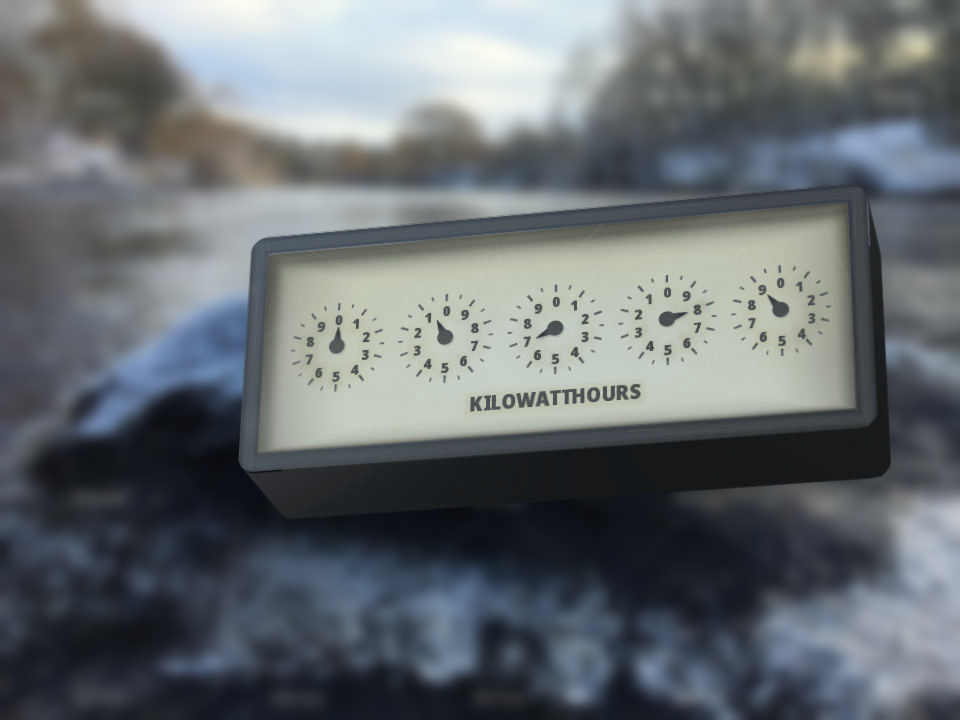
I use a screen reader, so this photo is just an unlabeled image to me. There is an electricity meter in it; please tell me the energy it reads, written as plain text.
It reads 679 kWh
